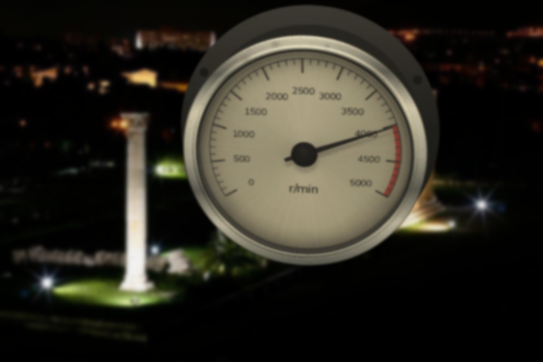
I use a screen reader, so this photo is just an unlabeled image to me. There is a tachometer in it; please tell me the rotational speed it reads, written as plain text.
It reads 4000 rpm
